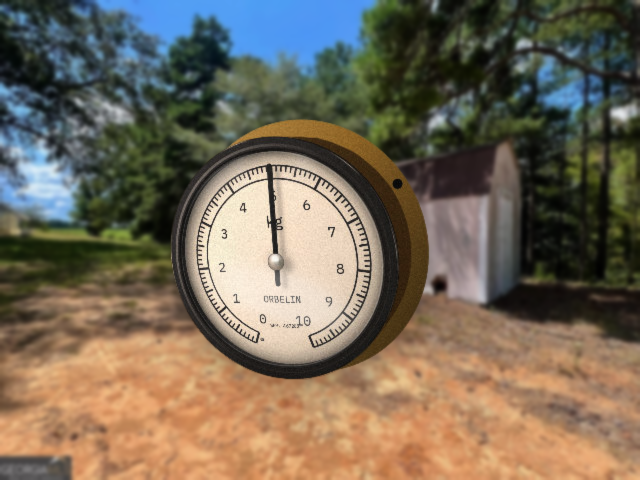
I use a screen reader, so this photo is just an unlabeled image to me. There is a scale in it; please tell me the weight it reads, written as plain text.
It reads 5 kg
